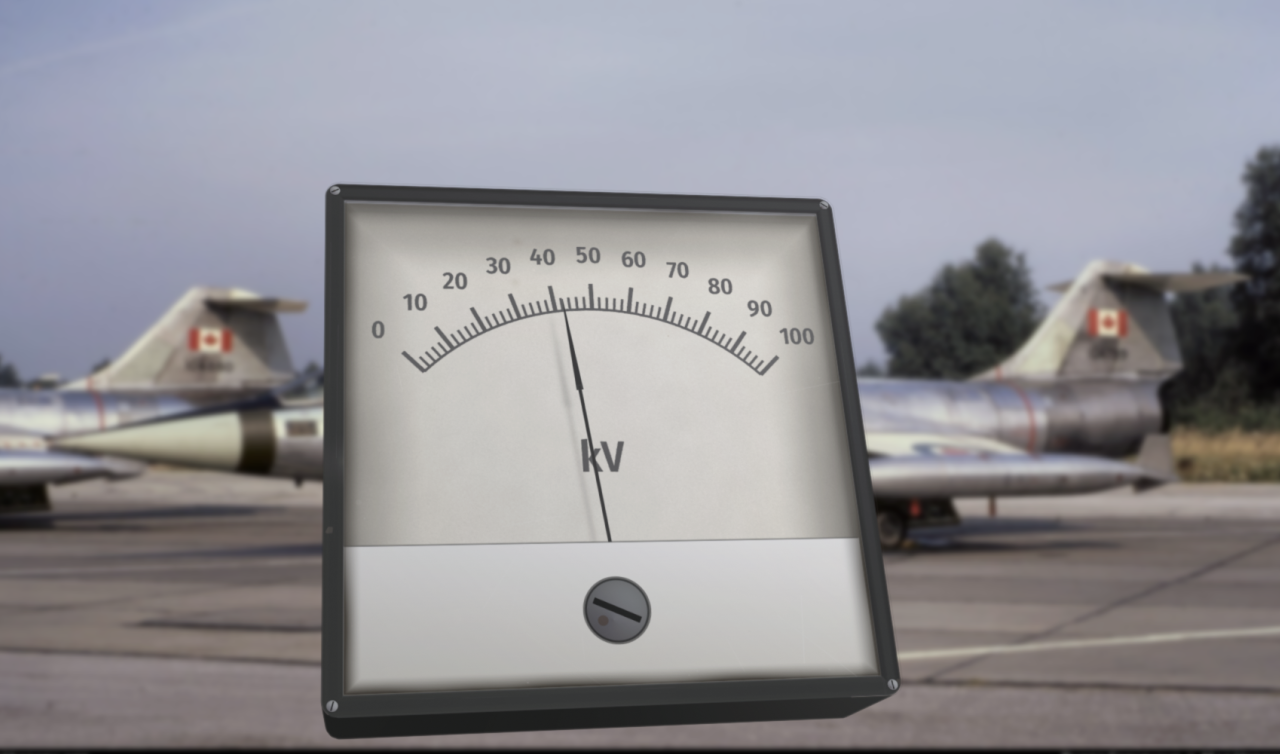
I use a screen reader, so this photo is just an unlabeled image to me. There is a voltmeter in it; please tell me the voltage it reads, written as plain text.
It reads 42 kV
